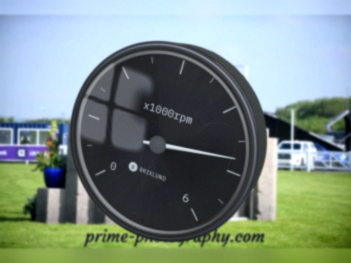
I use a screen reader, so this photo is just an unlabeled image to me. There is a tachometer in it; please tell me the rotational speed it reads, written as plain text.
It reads 4750 rpm
